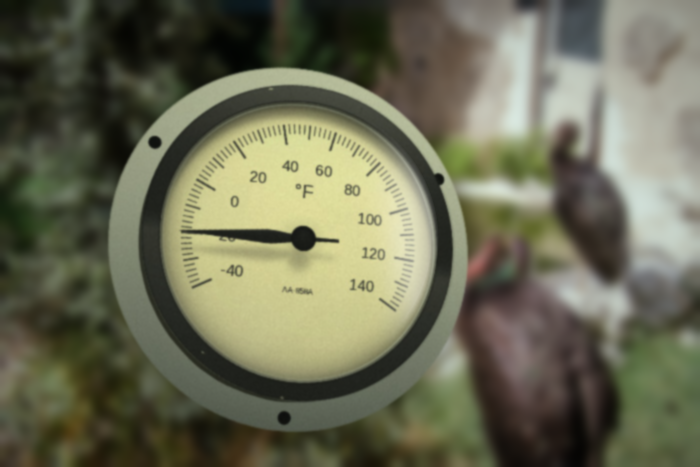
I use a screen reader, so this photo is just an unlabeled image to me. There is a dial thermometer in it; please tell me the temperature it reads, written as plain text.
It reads -20 °F
